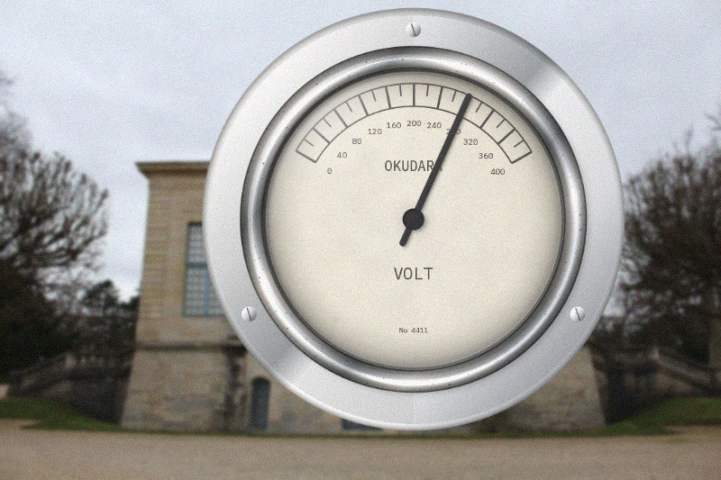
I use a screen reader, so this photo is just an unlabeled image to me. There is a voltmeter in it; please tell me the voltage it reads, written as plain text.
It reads 280 V
